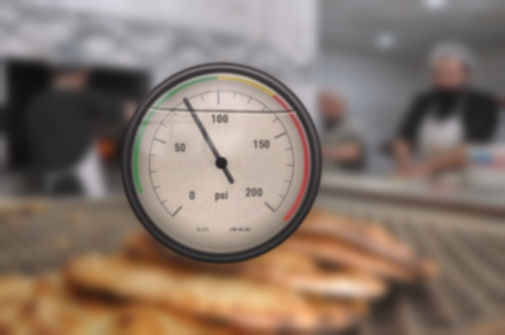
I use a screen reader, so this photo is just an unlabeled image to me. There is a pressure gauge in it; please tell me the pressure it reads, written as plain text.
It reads 80 psi
